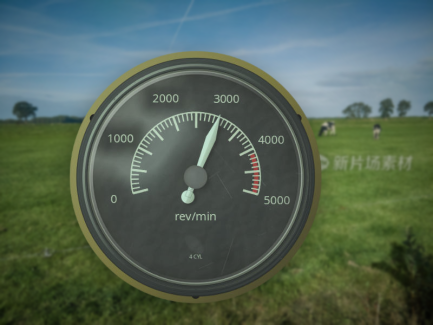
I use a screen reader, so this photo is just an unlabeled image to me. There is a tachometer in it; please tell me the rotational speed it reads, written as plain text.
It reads 3000 rpm
